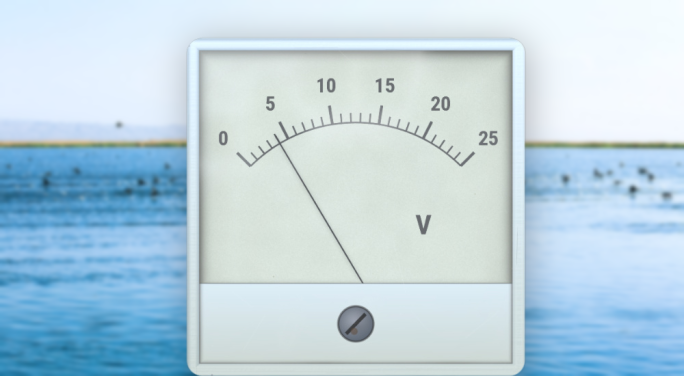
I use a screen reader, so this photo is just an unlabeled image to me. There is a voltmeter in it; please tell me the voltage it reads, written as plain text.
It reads 4 V
